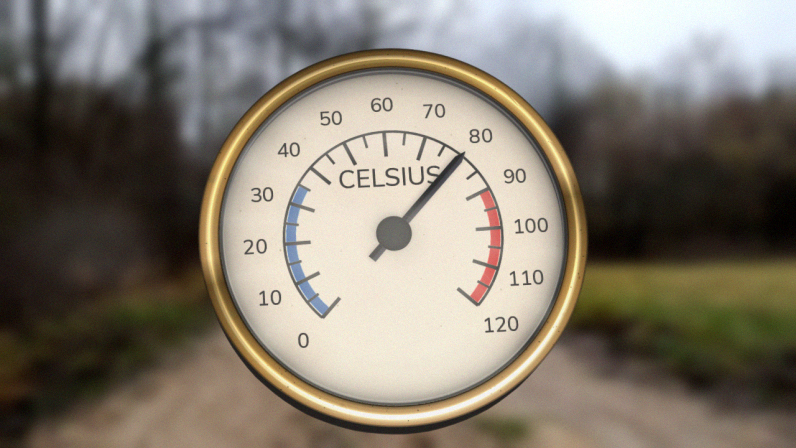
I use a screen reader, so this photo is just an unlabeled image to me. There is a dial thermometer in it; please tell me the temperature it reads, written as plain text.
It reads 80 °C
